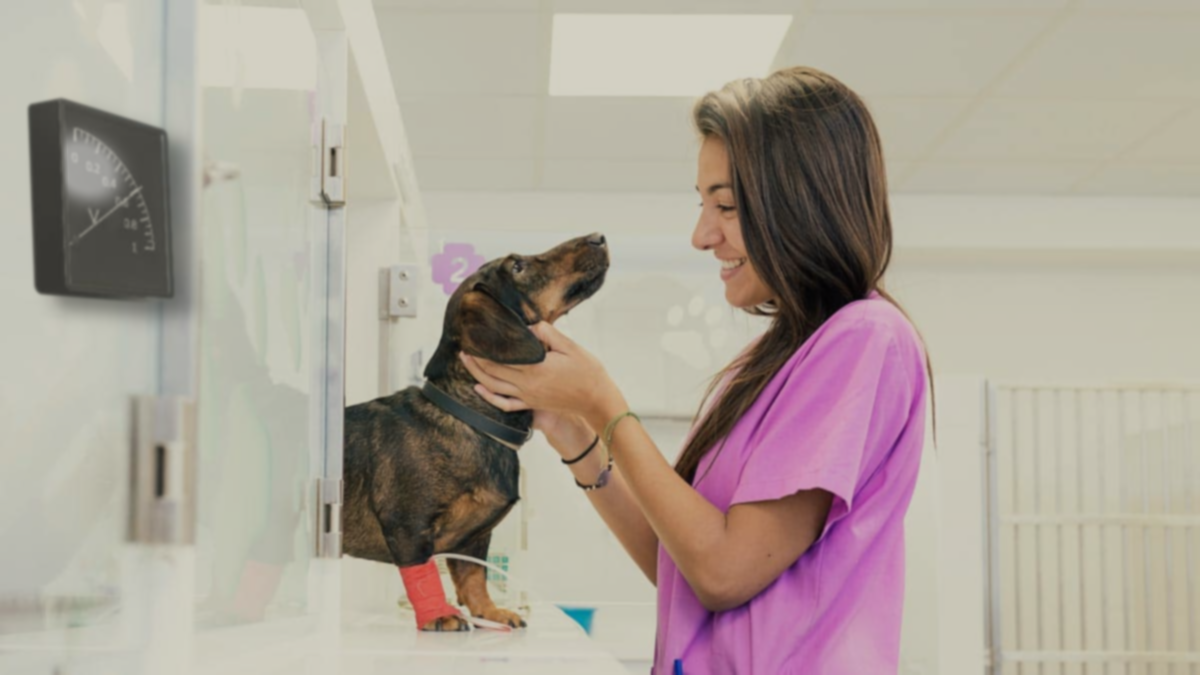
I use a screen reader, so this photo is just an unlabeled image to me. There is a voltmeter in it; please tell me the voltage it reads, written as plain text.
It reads 0.6 V
